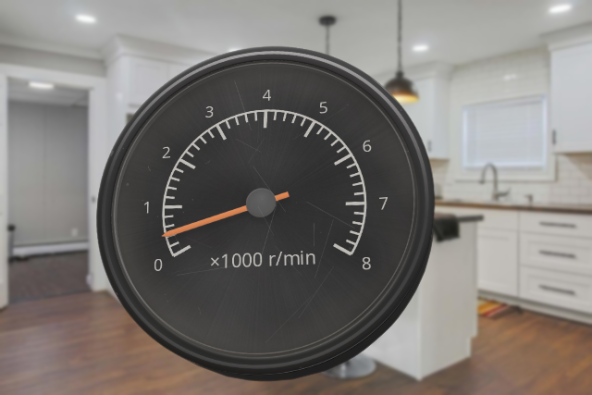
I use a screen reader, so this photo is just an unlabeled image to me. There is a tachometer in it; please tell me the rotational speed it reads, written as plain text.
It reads 400 rpm
